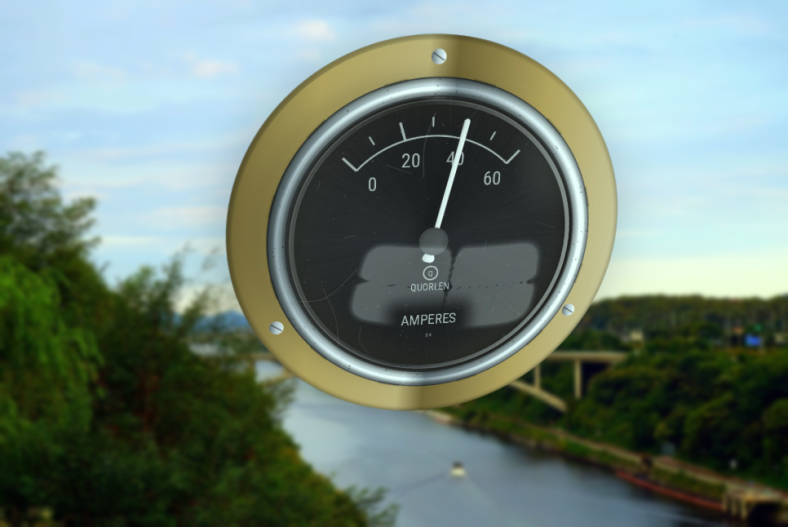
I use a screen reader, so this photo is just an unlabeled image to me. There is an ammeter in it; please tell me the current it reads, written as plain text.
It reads 40 A
